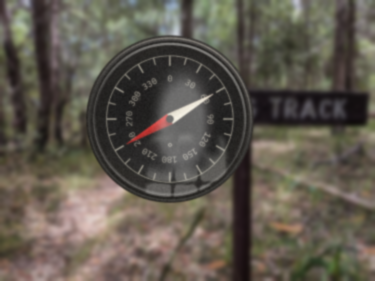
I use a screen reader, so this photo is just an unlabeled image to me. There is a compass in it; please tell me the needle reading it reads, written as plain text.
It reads 240 °
